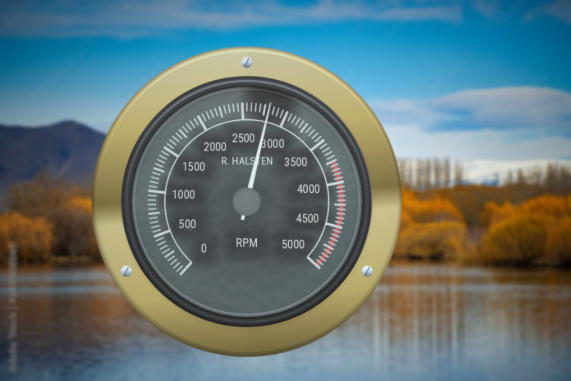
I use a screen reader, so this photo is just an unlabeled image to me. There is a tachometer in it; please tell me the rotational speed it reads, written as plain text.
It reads 2800 rpm
